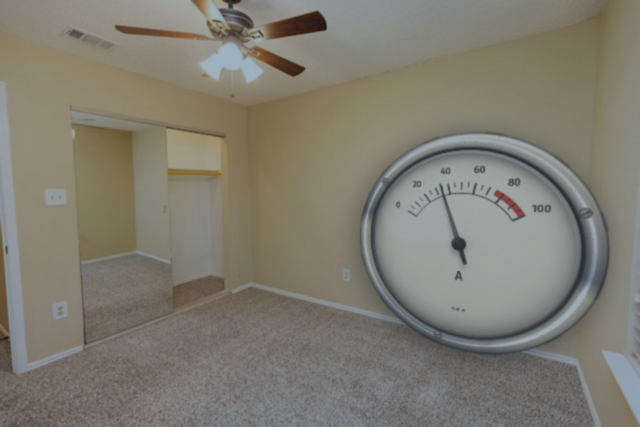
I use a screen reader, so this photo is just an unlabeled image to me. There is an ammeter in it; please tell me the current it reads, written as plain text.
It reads 35 A
